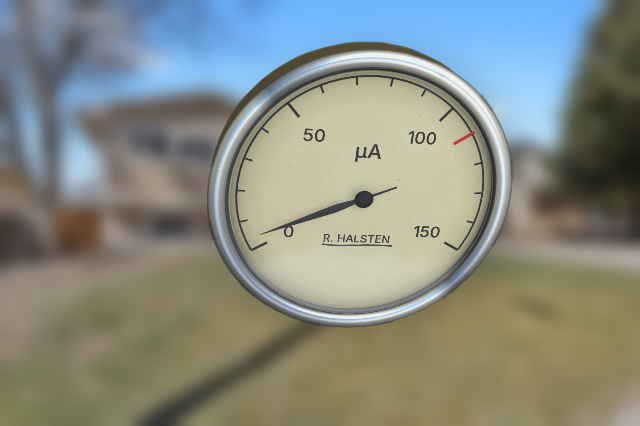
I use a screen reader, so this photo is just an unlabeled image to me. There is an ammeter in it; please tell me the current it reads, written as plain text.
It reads 5 µA
